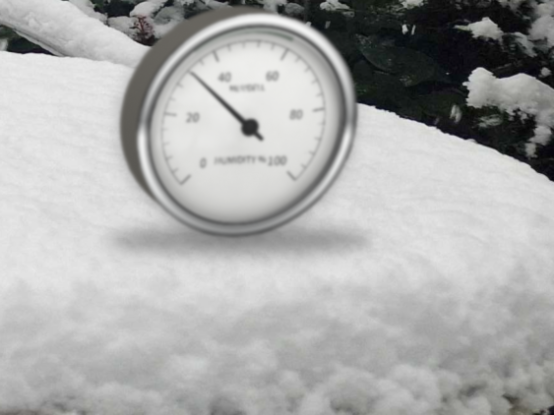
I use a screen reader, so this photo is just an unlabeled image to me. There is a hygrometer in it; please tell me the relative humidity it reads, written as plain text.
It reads 32 %
